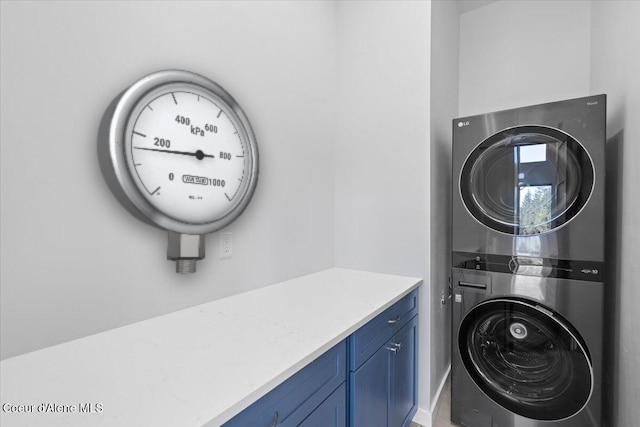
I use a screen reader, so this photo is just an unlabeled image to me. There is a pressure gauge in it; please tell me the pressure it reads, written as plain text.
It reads 150 kPa
